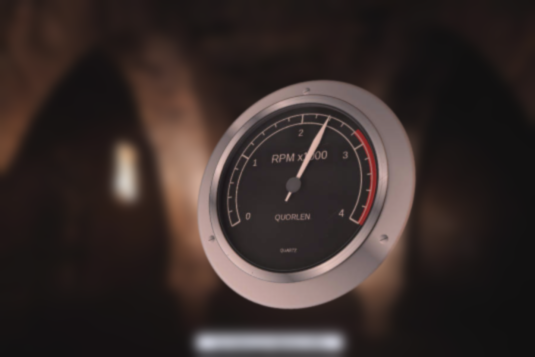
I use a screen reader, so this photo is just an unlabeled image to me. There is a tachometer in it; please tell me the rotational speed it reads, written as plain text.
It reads 2400 rpm
